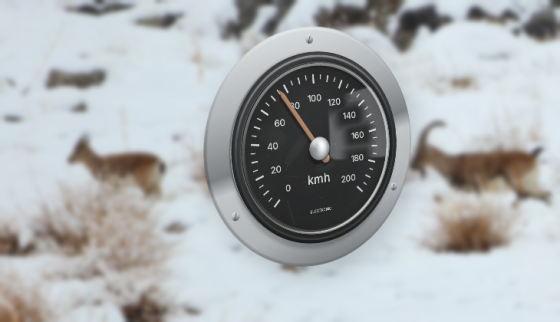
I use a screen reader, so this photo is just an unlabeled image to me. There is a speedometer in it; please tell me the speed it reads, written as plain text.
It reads 75 km/h
